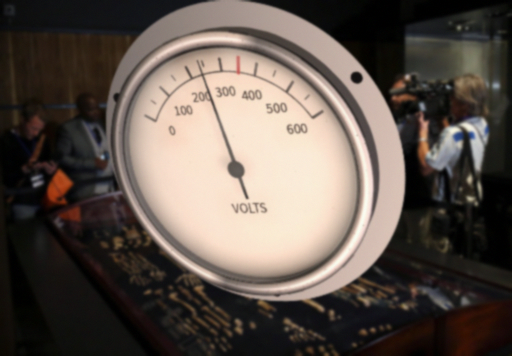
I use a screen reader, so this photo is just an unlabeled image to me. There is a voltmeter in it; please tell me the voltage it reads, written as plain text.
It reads 250 V
